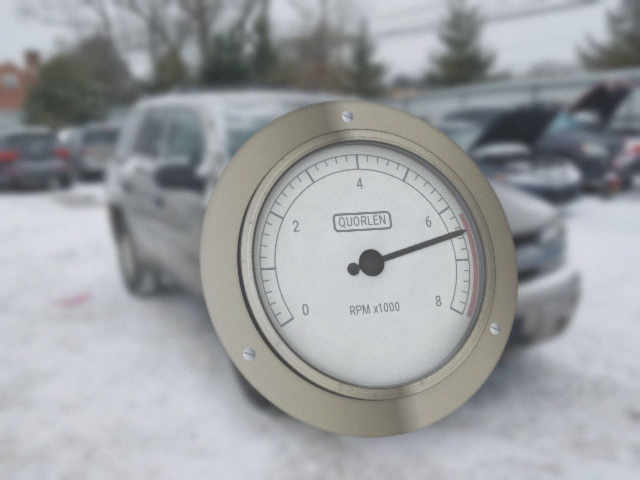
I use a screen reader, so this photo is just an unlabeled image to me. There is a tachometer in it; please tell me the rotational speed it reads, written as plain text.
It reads 6500 rpm
